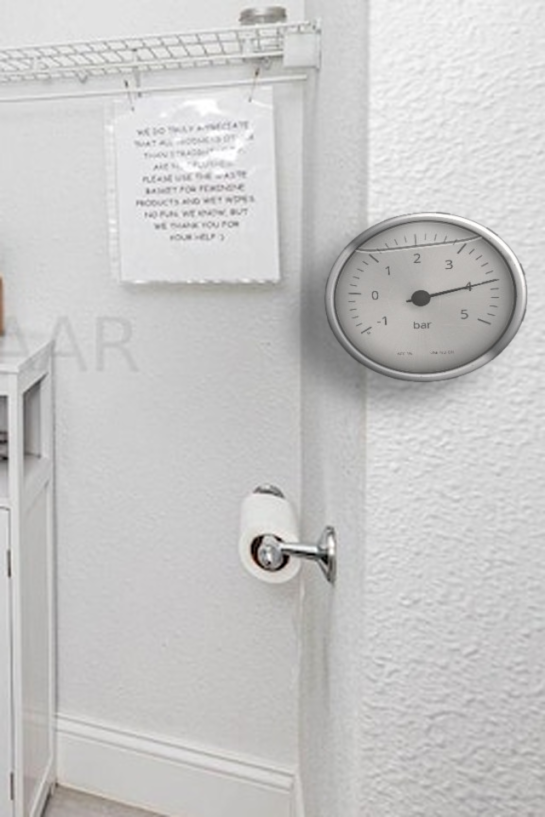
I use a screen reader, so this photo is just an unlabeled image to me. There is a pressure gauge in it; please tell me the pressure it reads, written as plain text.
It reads 4 bar
